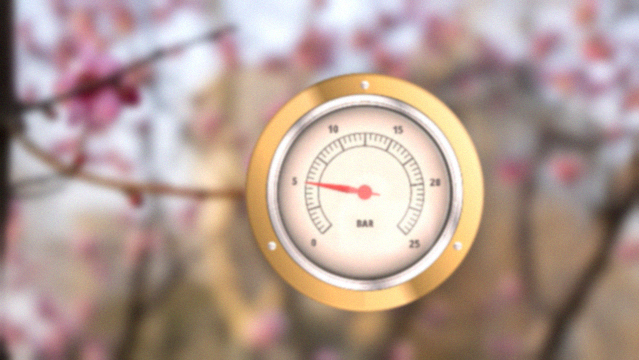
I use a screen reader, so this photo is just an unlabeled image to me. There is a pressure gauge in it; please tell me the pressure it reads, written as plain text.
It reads 5 bar
